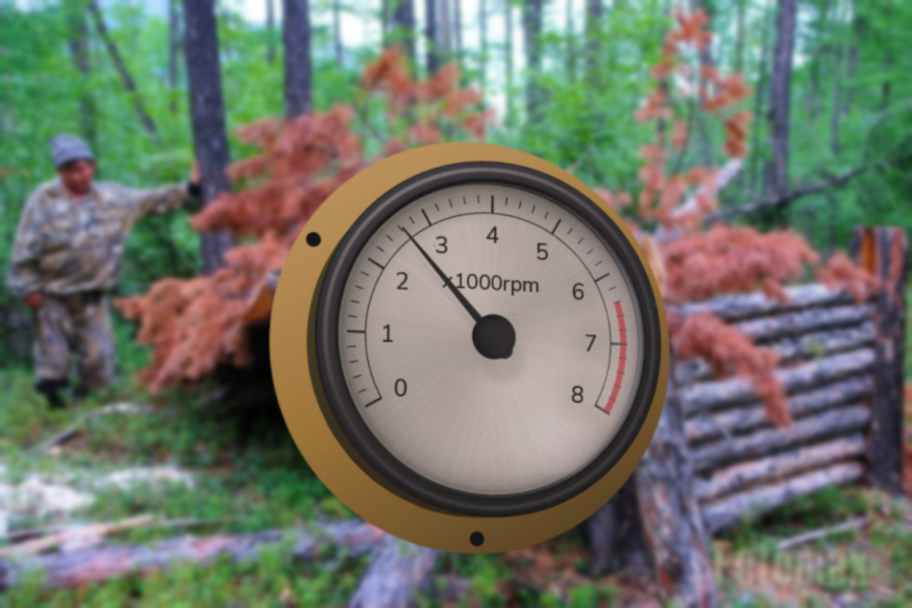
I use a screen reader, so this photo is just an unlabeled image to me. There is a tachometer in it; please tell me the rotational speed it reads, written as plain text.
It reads 2600 rpm
